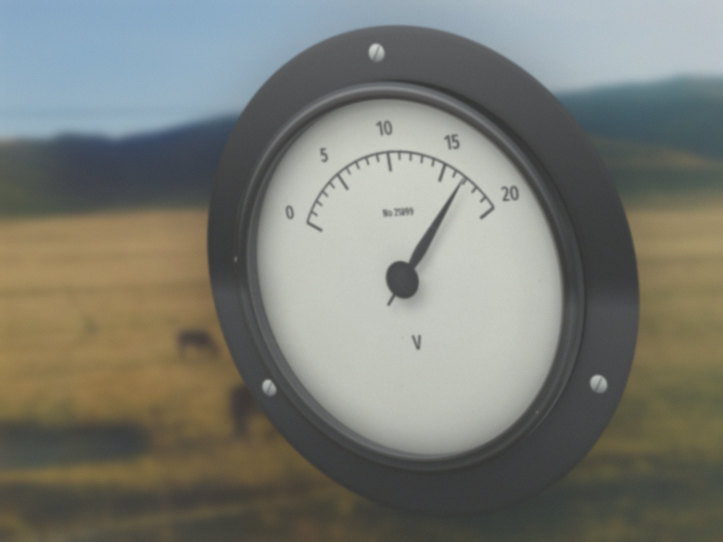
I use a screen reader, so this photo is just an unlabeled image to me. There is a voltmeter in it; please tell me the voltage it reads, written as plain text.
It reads 17 V
